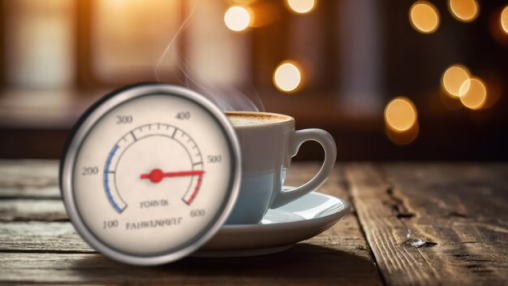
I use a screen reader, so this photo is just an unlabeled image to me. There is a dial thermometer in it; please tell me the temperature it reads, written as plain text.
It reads 520 °F
